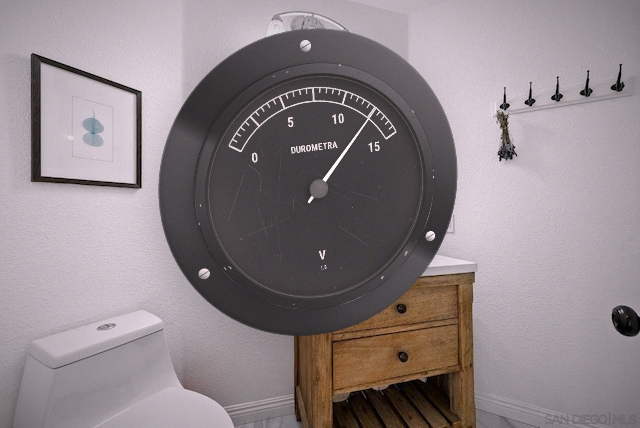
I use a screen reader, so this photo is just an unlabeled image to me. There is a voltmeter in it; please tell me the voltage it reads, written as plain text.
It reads 12.5 V
